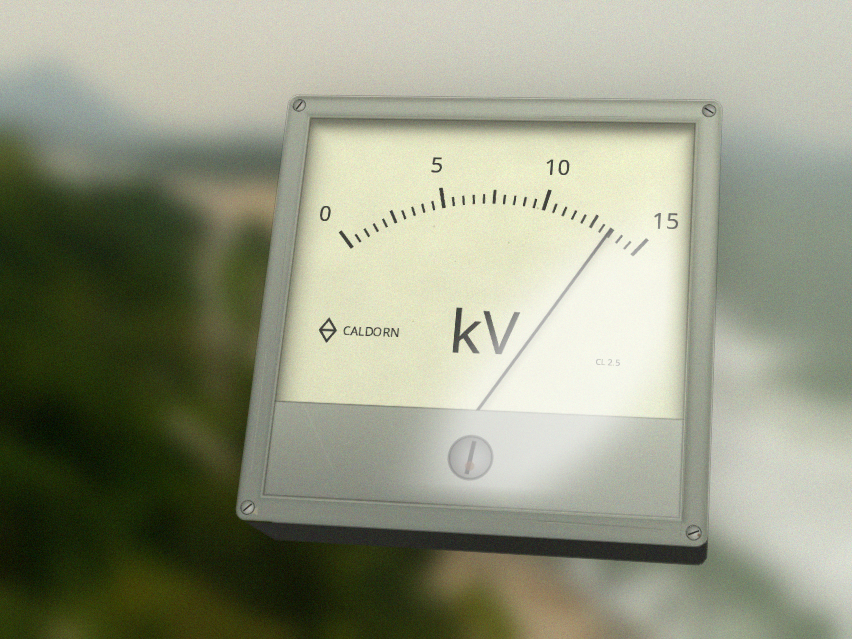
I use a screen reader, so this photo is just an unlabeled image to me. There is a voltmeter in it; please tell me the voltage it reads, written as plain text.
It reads 13.5 kV
